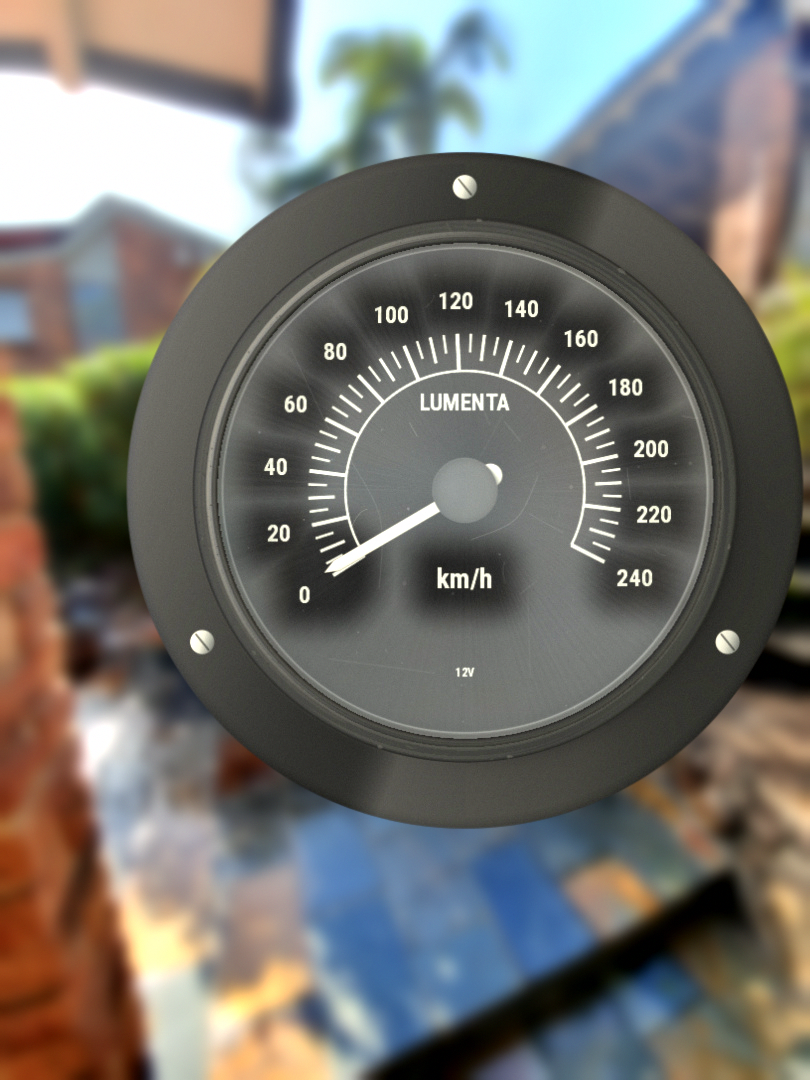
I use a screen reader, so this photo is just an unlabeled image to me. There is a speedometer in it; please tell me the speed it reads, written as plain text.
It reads 2.5 km/h
